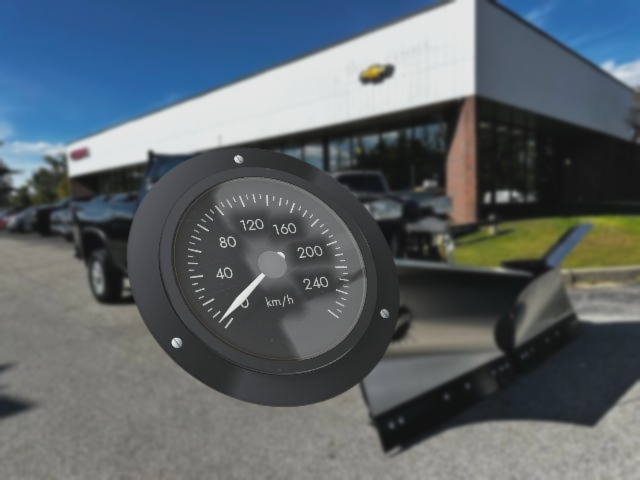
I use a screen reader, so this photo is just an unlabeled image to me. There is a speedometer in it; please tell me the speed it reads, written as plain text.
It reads 5 km/h
